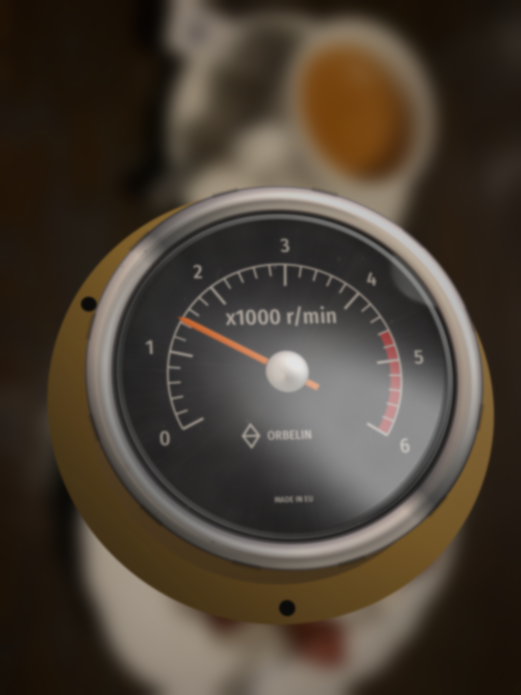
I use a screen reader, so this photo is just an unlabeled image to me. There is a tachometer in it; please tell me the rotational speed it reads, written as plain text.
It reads 1400 rpm
